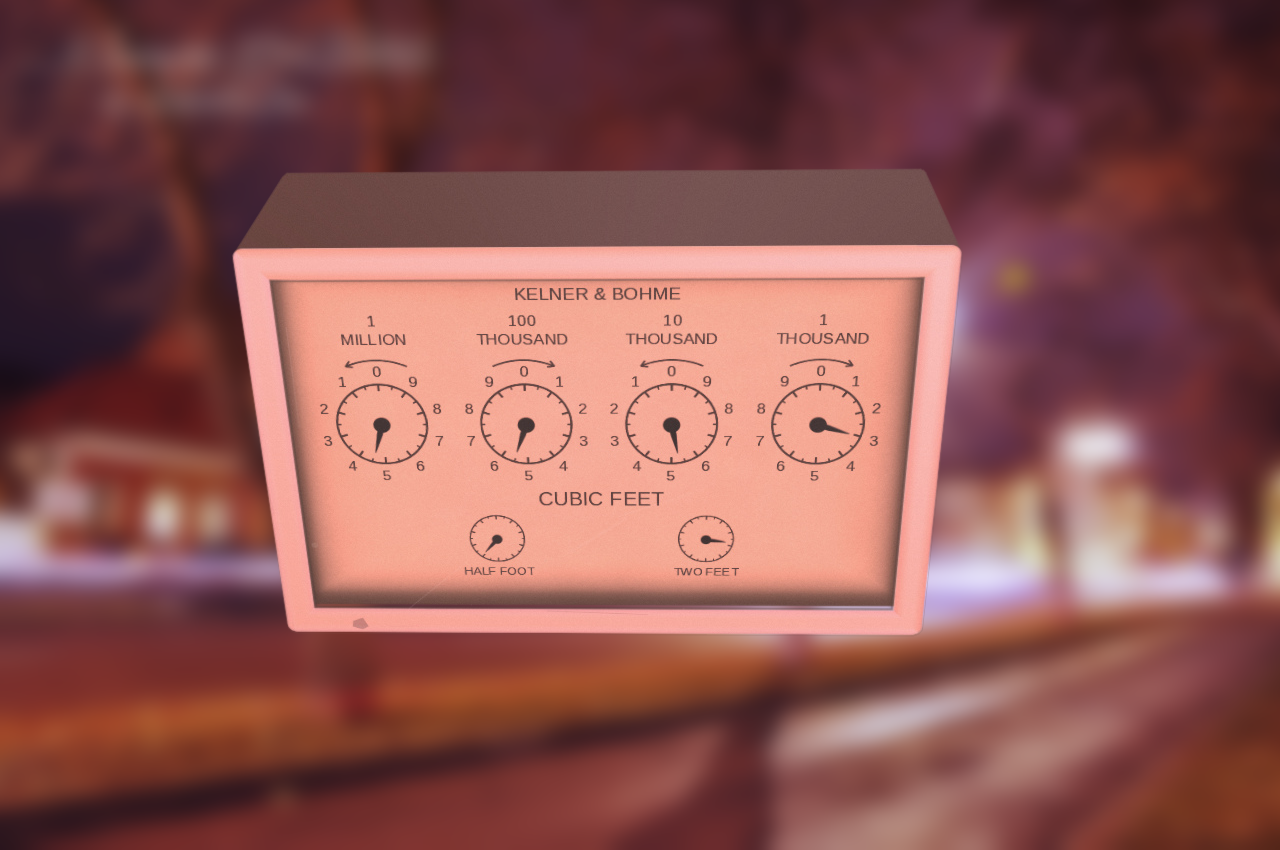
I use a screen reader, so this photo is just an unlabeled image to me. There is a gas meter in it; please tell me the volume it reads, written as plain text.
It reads 455300 ft³
